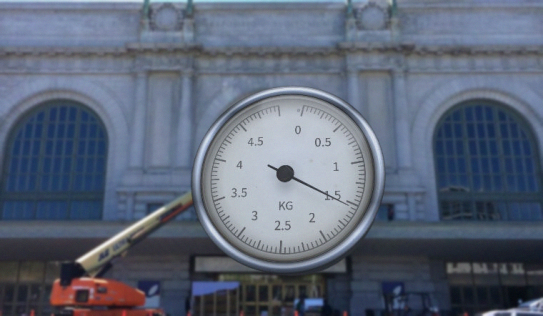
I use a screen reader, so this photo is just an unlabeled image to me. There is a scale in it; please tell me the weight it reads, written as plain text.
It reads 1.55 kg
